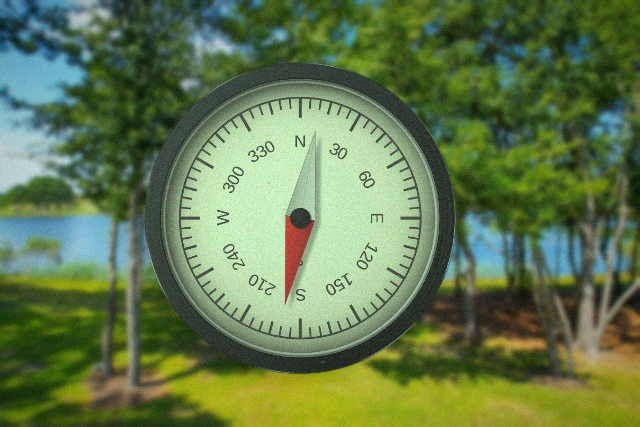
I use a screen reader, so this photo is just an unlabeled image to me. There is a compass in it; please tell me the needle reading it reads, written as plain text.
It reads 190 °
